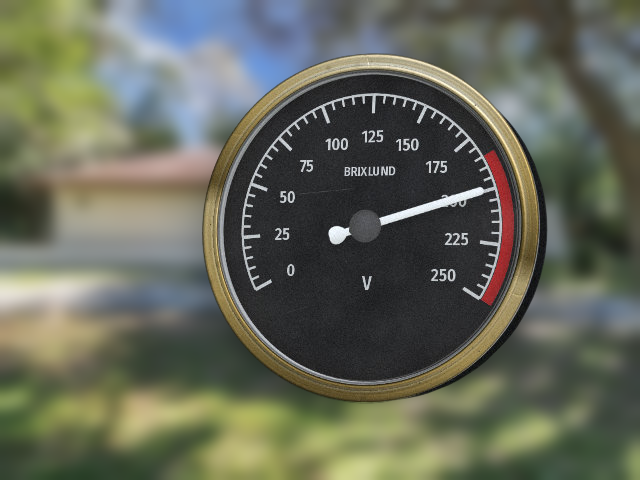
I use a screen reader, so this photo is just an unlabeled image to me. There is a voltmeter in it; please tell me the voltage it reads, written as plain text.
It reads 200 V
